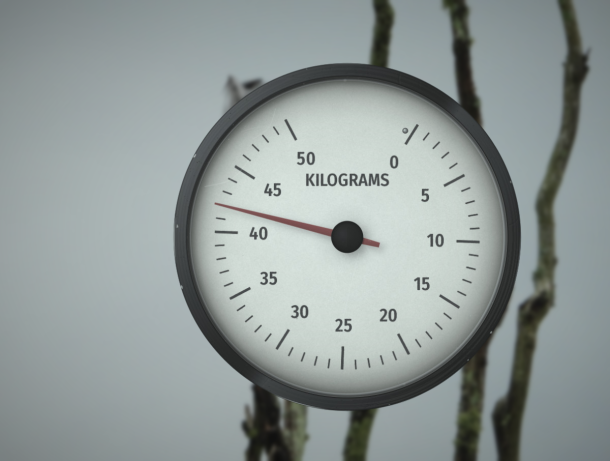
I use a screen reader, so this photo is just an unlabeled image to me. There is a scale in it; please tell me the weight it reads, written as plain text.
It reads 42 kg
